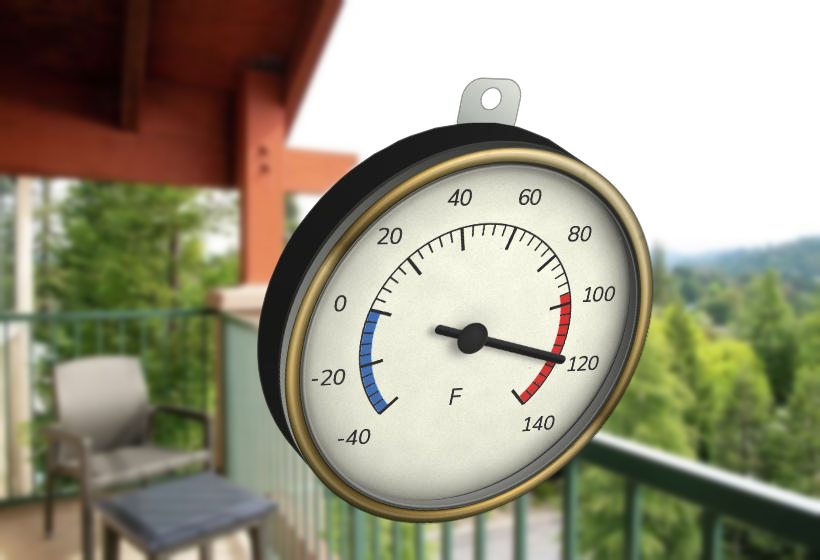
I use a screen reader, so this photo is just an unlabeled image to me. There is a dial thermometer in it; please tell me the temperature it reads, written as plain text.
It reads 120 °F
